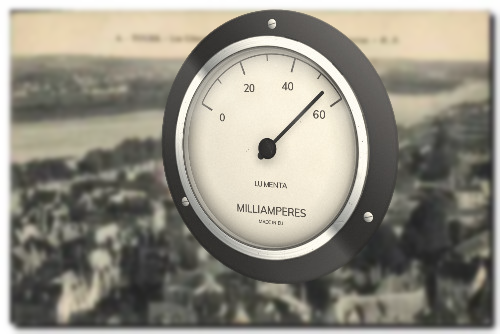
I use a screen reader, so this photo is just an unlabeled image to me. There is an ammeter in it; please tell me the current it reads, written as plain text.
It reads 55 mA
